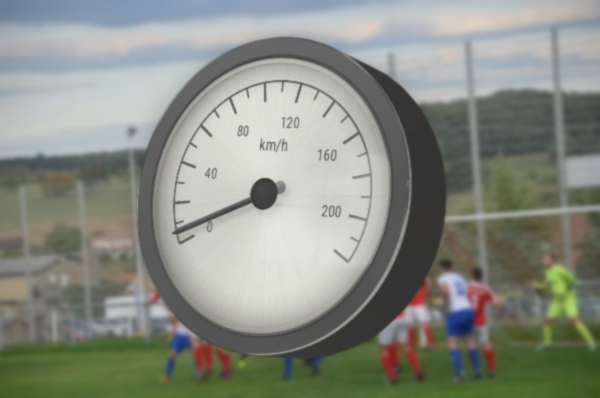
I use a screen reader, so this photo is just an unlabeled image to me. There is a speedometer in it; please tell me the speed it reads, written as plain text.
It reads 5 km/h
